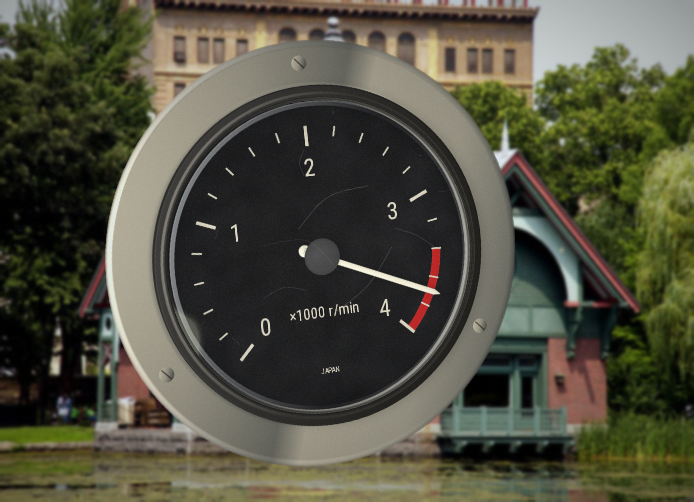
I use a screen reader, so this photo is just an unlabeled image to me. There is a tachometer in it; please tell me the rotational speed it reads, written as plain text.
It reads 3700 rpm
